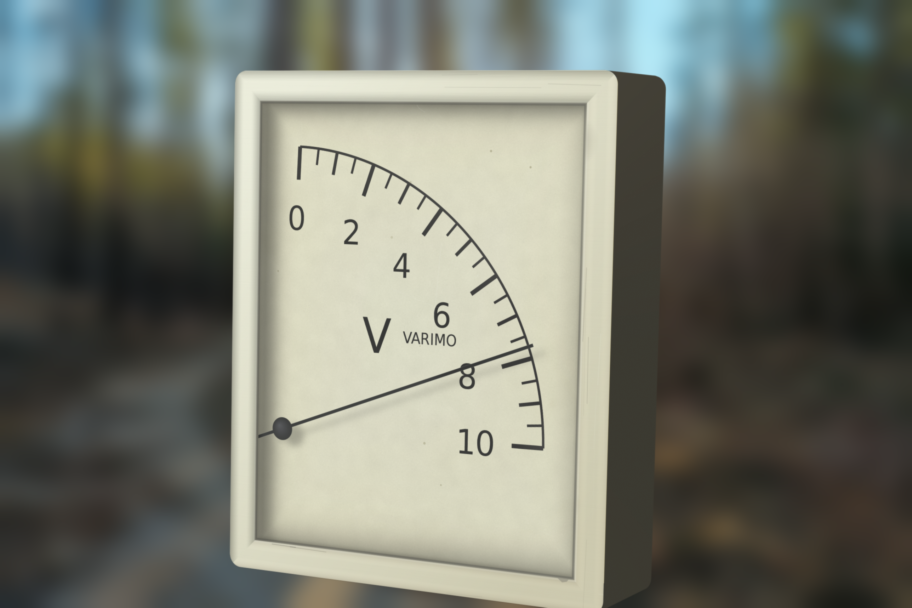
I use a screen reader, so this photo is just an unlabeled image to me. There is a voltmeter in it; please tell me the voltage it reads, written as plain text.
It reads 7.75 V
